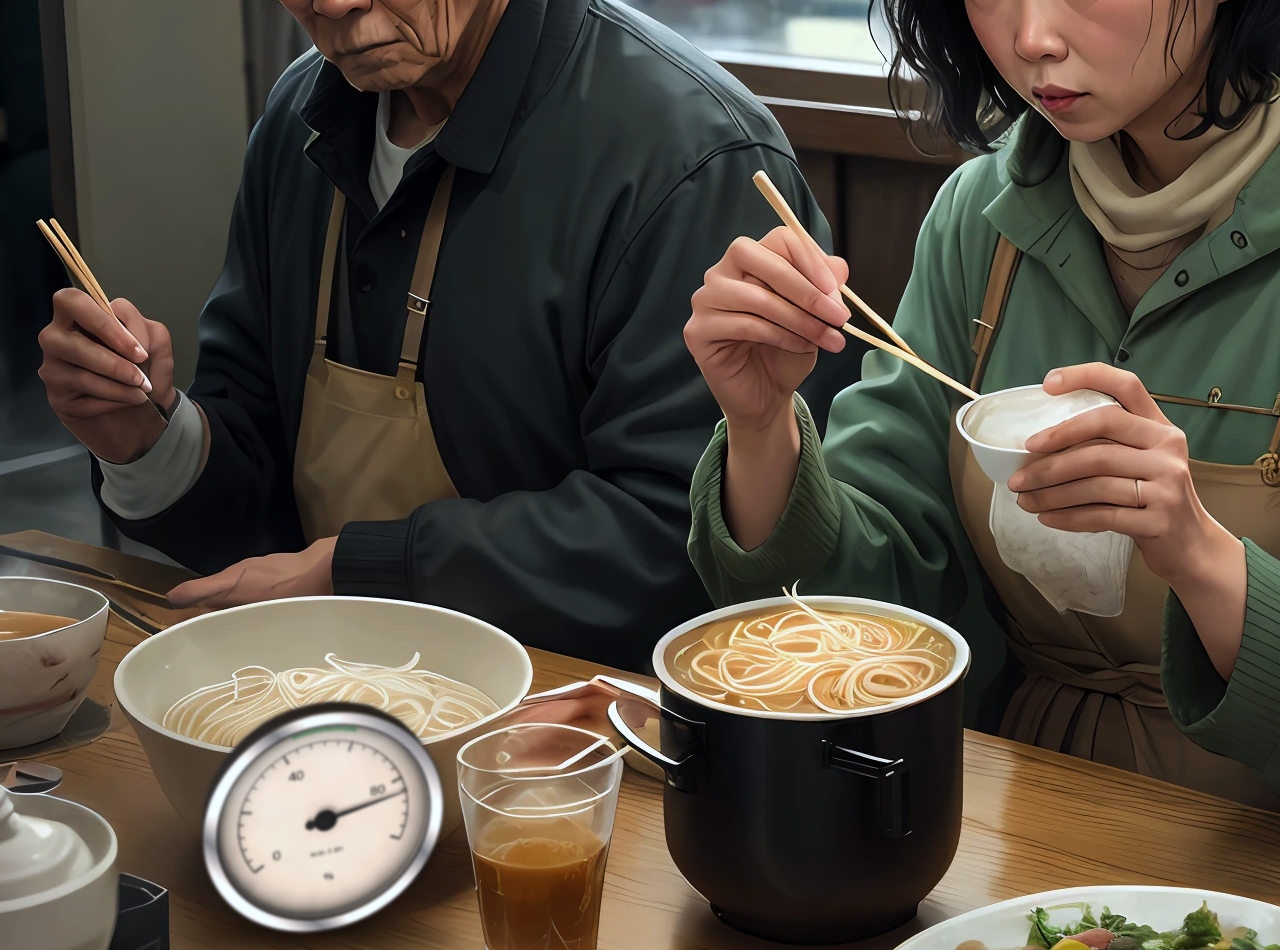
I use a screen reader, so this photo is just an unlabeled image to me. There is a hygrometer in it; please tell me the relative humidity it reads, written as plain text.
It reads 84 %
